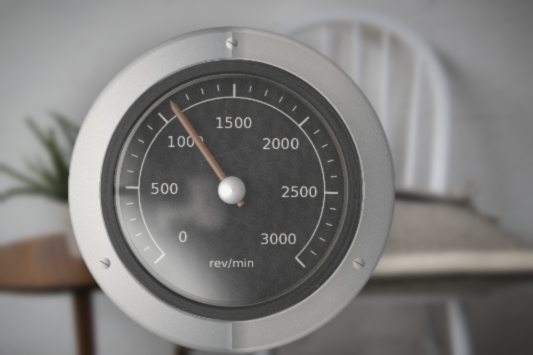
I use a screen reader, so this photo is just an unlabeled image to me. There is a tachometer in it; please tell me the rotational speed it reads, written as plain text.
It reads 1100 rpm
